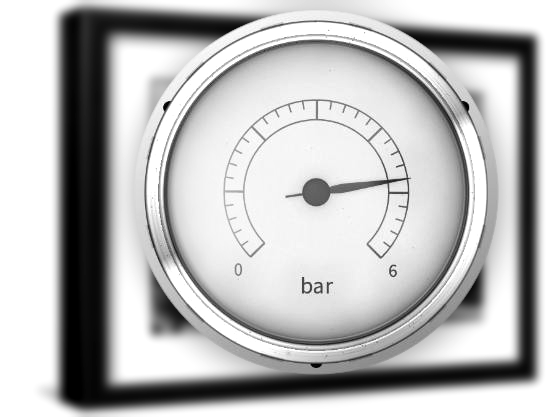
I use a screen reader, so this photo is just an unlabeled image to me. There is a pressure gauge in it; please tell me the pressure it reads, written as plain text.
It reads 4.8 bar
